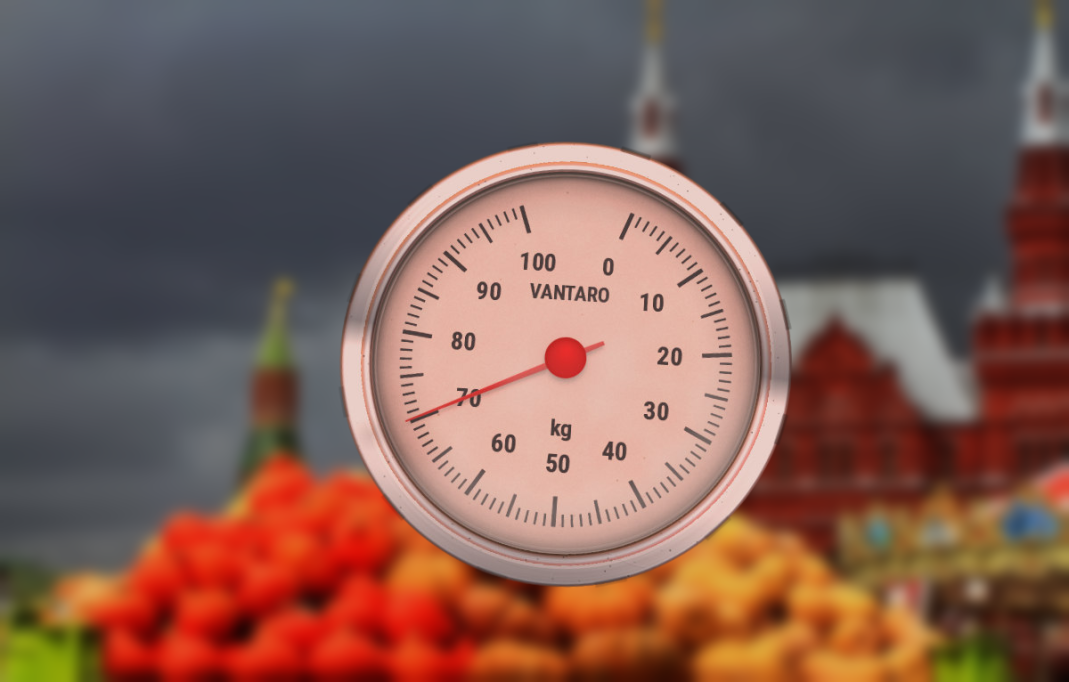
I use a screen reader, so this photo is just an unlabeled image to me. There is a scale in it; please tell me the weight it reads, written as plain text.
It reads 70 kg
